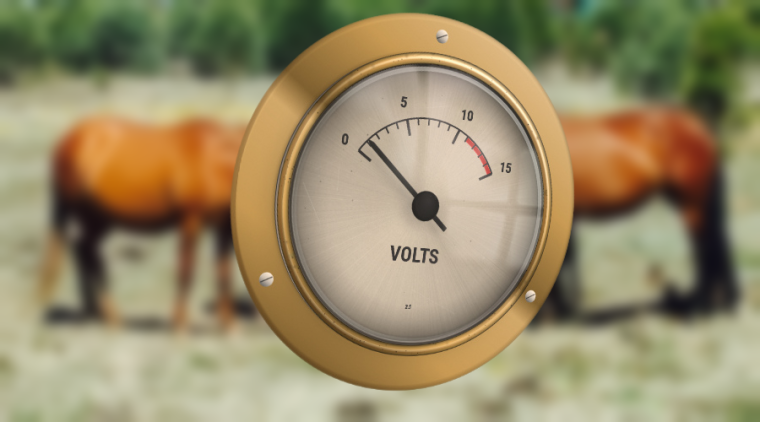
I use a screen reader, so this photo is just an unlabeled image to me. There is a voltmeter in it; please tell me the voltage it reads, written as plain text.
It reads 1 V
